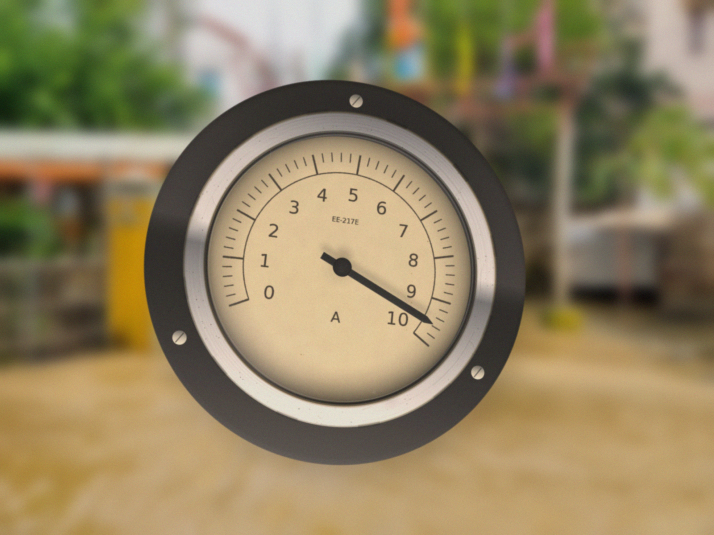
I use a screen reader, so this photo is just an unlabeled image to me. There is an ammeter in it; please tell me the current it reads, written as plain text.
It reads 9.6 A
